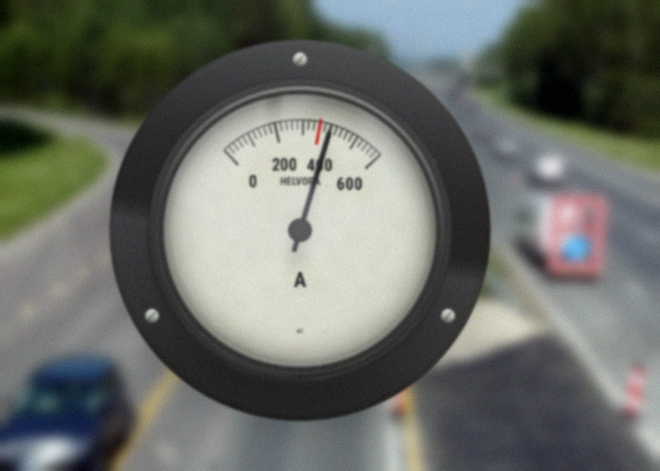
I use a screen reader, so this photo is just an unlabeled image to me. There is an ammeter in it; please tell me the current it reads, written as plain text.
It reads 400 A
